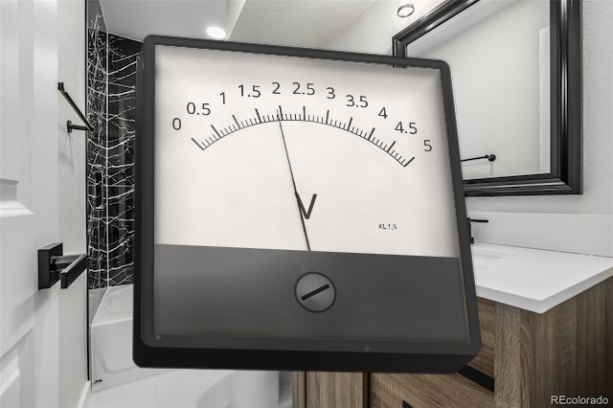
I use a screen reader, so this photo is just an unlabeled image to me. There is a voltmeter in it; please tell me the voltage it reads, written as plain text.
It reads 1.9 V
